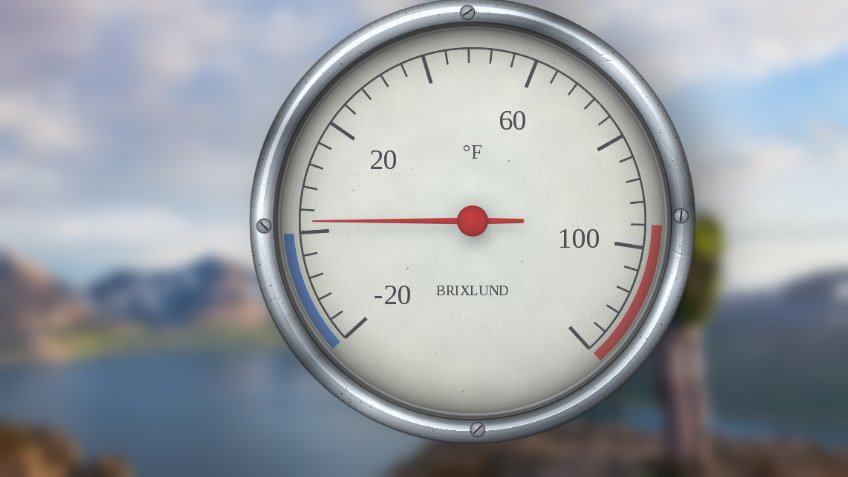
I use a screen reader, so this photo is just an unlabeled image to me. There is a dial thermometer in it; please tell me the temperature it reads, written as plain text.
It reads 2 °F
